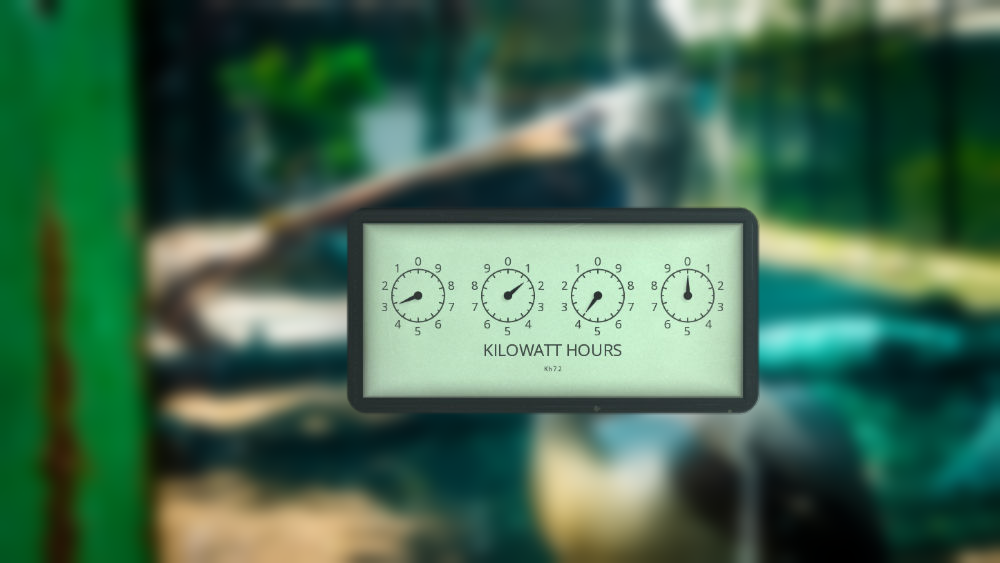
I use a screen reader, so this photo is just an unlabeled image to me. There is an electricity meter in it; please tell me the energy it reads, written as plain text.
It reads 3140 kWh
